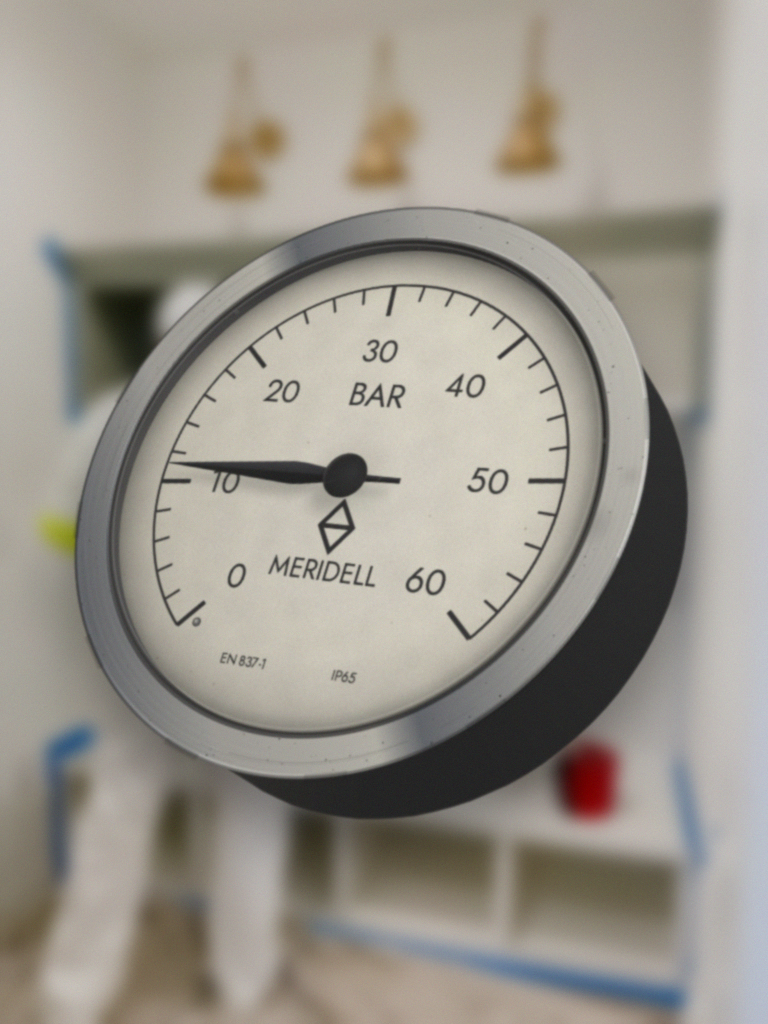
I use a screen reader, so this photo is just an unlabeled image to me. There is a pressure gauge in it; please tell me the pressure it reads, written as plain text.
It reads 11 bar
